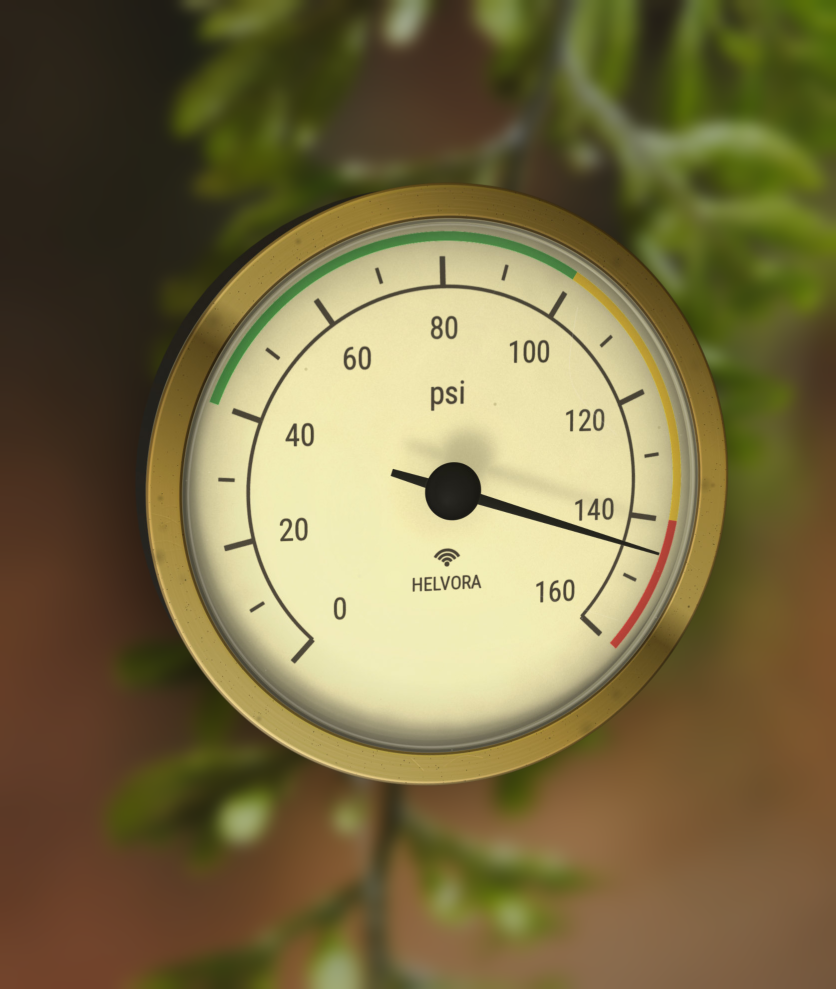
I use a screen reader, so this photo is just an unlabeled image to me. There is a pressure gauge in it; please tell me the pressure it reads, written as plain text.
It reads 145 psi
